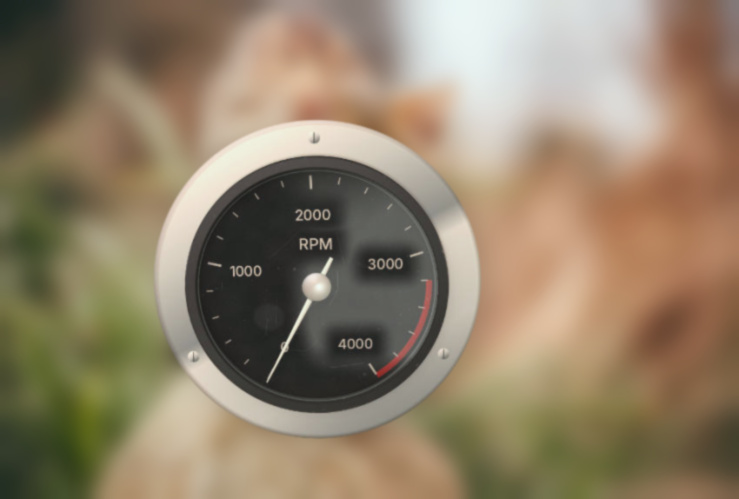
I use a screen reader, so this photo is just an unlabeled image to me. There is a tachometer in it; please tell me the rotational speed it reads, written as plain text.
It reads 0 rpm
